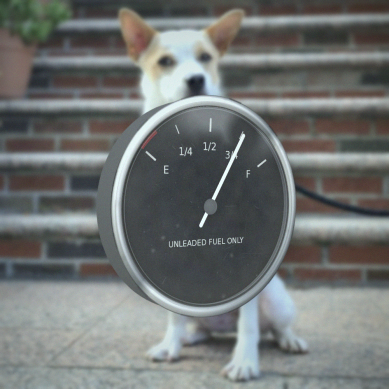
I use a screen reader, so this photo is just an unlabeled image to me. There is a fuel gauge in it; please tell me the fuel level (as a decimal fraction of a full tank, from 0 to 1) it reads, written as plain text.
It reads 0.75
